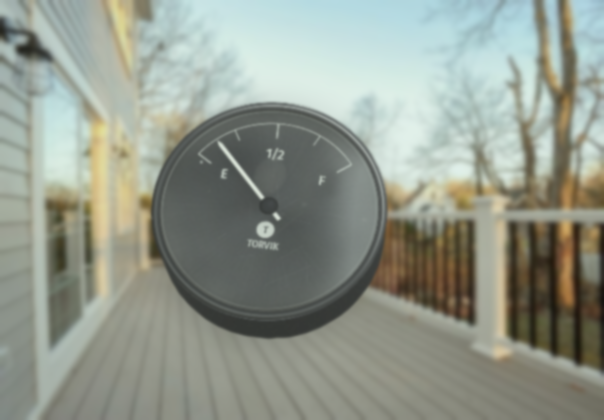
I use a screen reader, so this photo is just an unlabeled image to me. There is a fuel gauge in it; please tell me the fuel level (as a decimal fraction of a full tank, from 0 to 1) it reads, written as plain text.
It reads 0.125
